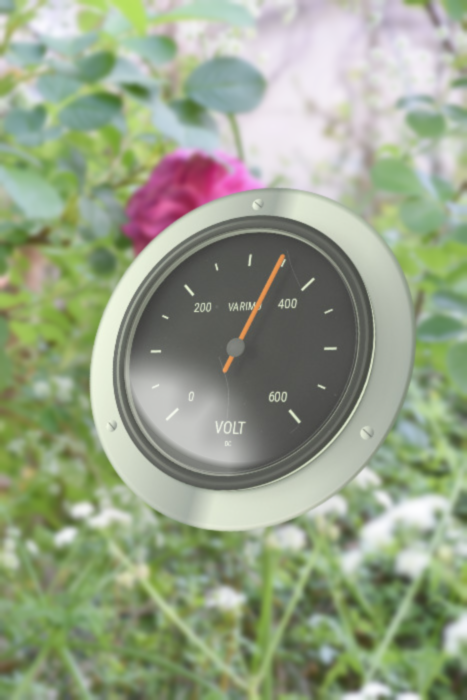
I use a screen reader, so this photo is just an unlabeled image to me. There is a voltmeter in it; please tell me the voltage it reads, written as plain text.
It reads 350 V
